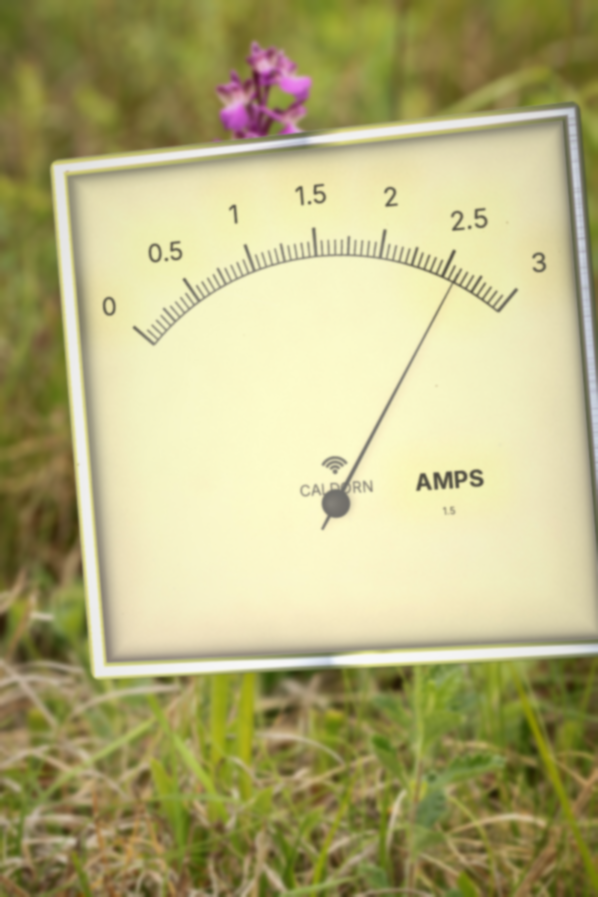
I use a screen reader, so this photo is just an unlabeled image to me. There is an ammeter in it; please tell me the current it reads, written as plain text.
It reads 2.6 A
